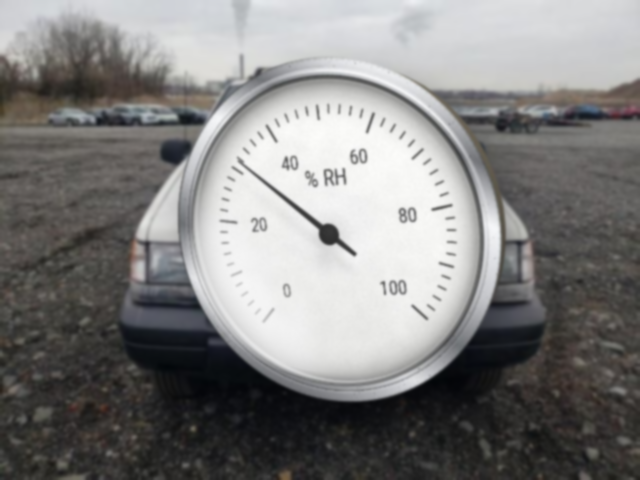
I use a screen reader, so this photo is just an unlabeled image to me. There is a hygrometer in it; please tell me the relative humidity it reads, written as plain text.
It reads 32 %
